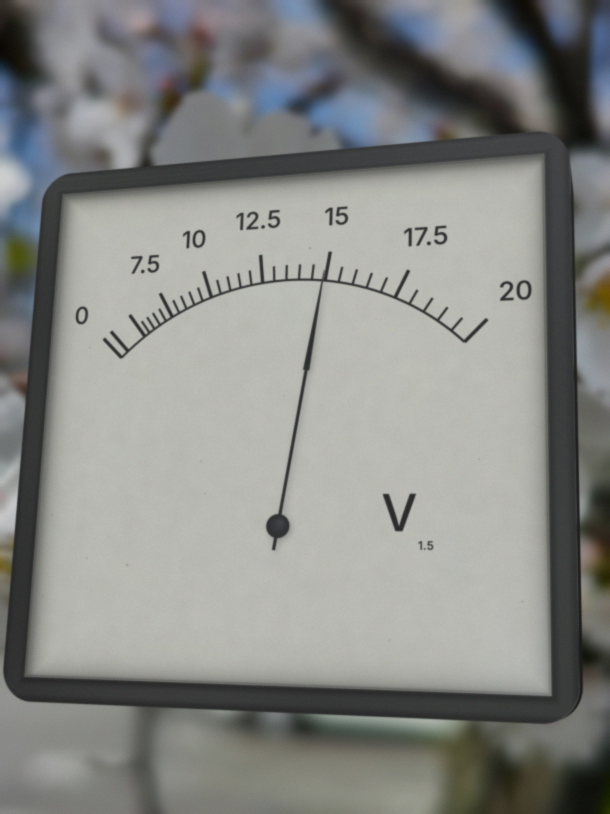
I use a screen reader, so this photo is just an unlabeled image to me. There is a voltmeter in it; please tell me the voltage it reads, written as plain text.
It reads 15 V
